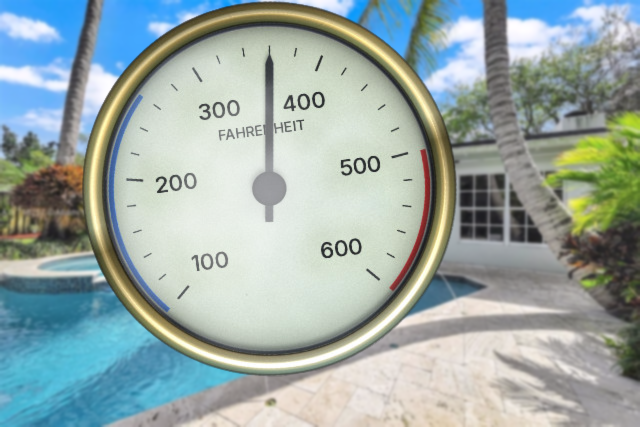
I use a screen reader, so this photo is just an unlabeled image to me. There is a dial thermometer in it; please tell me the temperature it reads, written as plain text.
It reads 360 °F
